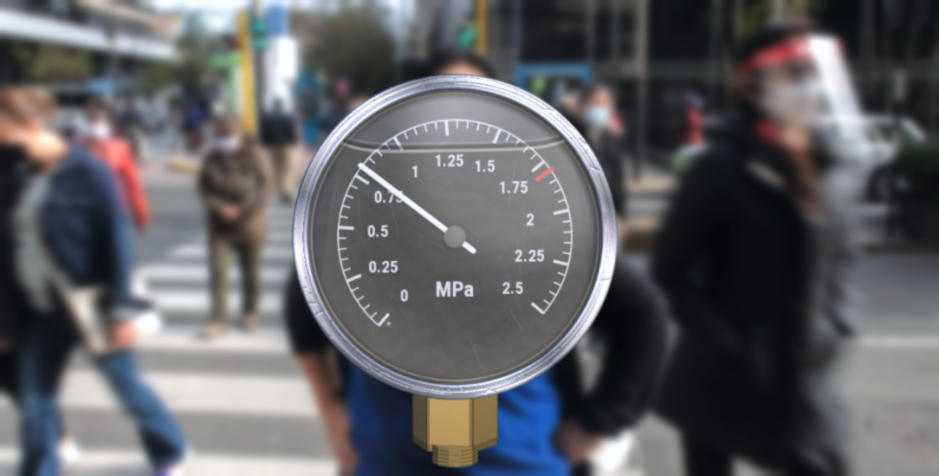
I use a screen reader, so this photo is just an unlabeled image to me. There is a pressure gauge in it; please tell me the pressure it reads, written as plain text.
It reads 0.8 MPa
